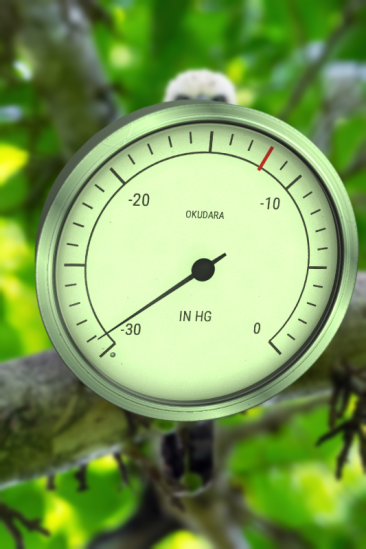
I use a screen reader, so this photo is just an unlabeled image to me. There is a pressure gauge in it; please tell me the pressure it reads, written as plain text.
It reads -29 inHg
